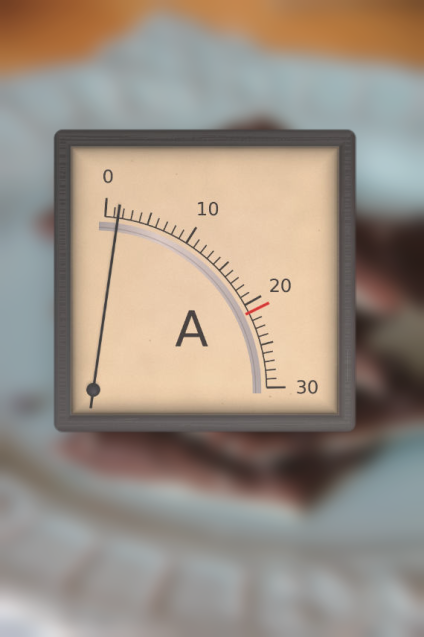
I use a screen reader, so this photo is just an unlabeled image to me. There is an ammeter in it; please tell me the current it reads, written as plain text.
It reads 1.5 A
